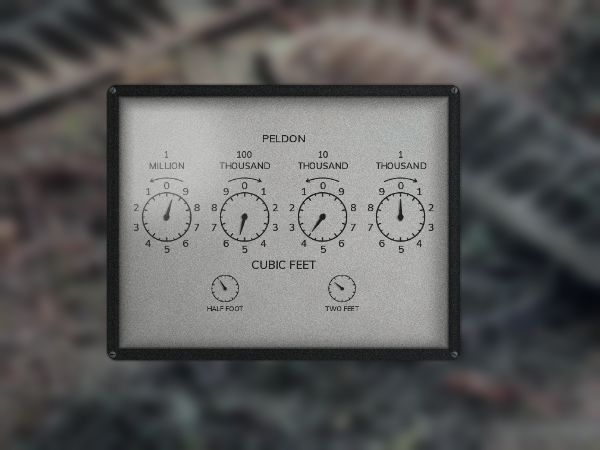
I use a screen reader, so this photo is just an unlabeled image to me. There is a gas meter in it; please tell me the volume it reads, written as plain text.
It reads 954000 ft³
